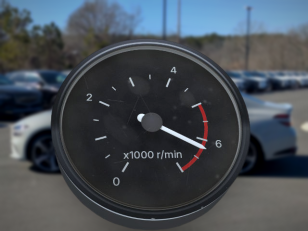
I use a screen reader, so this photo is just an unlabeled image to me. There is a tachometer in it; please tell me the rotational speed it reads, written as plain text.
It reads 6250 rpm
